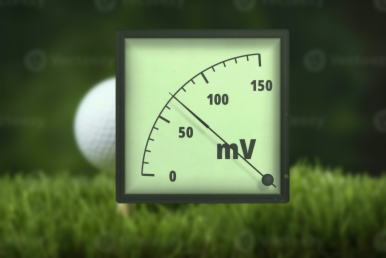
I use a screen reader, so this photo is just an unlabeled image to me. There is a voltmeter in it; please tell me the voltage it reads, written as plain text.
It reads 70 mV
